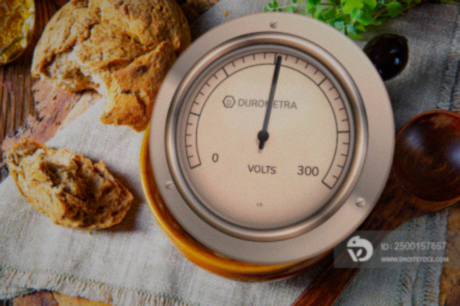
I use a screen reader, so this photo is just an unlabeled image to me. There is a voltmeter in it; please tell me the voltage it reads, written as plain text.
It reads 155 V
